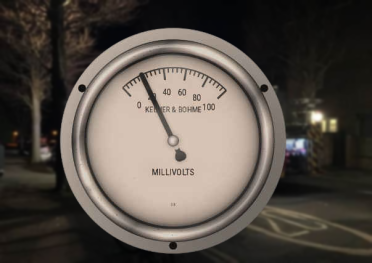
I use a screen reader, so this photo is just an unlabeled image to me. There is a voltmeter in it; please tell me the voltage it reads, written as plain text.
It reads 20 mV
